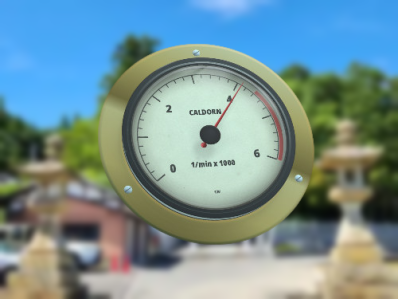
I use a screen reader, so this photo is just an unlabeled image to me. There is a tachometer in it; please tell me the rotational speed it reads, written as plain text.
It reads 4100 rpm
